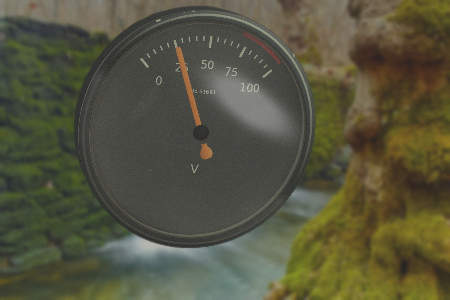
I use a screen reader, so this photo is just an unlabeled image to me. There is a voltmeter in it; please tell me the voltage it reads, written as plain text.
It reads 25 V
